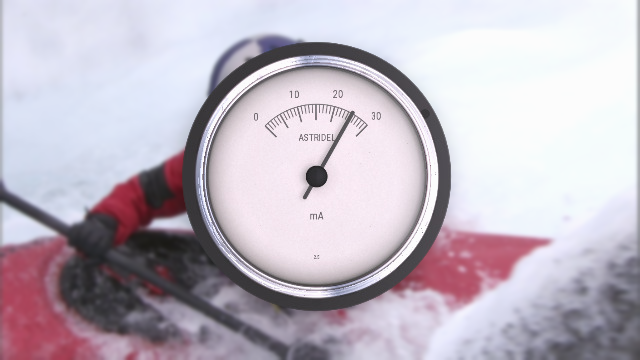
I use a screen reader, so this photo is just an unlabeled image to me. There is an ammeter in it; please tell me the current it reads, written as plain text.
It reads 25 mA
